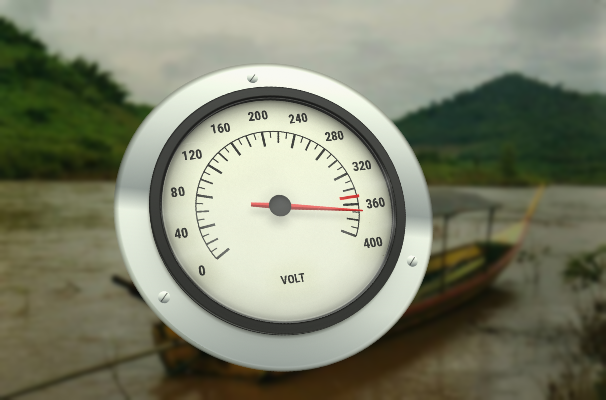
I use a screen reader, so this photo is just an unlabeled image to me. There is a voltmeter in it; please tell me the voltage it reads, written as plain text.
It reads 370 V
